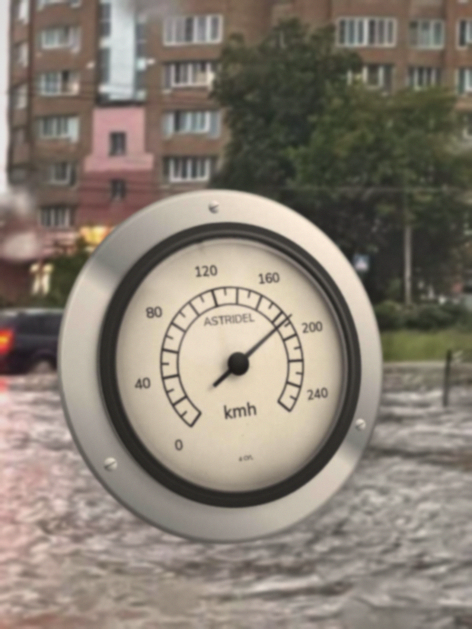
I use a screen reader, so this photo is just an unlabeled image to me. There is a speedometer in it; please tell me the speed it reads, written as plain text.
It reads 185 km/h
